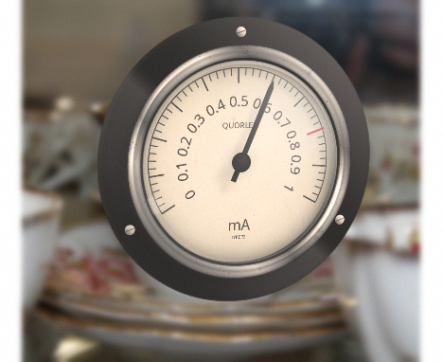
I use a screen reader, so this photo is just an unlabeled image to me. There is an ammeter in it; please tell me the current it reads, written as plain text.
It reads 0.6 mA
